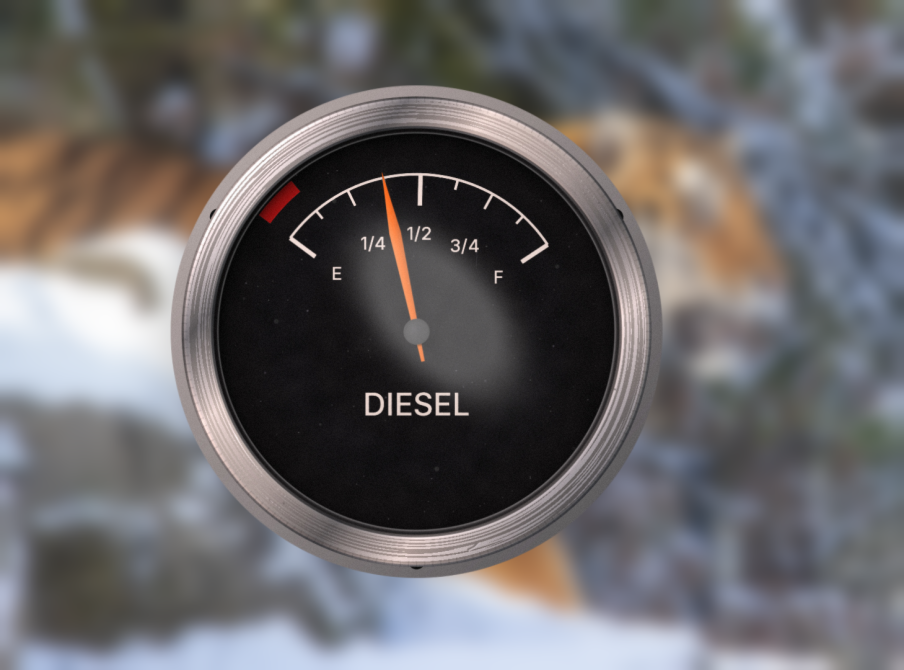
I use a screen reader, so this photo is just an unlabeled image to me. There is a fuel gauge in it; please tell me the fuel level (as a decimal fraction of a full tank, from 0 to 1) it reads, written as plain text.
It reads 0.375
